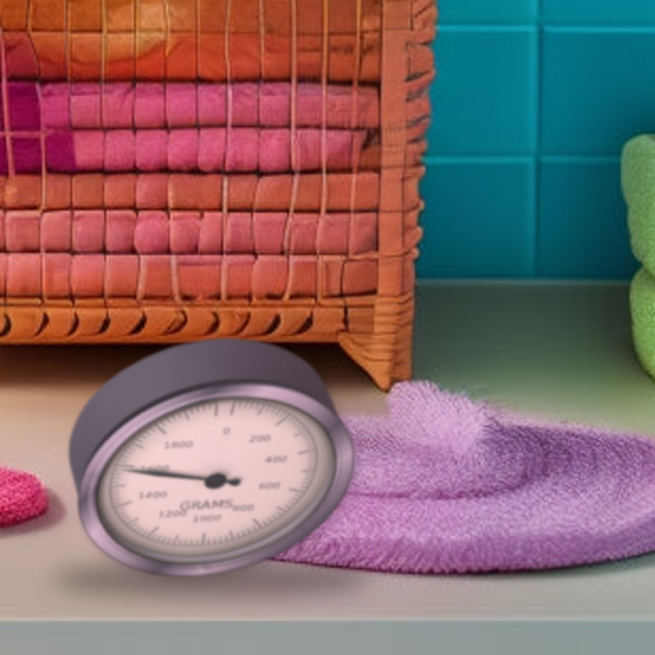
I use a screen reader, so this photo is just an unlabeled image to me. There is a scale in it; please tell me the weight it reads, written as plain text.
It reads 1600 g
